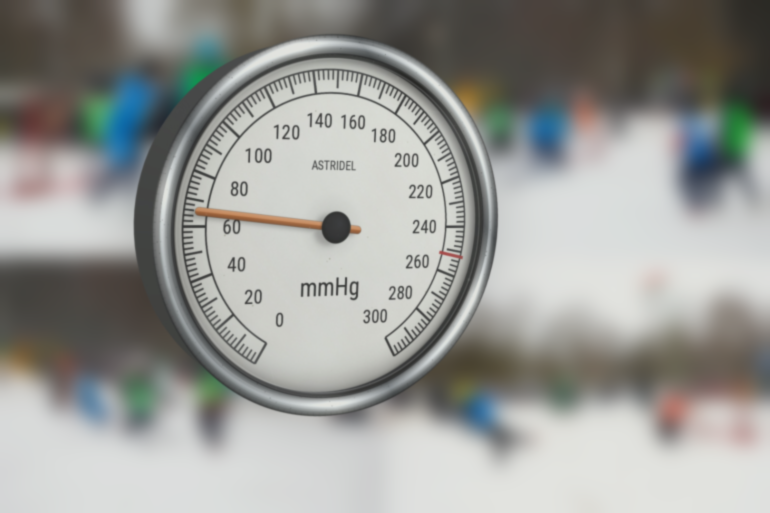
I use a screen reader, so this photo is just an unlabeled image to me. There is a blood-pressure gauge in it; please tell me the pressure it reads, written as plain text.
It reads 66 mmHg
